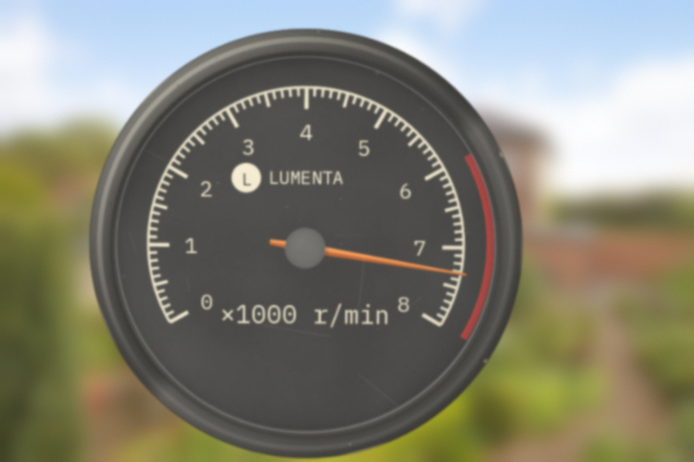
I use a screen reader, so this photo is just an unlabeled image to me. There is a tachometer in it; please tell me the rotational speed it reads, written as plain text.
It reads 7300 rpm
